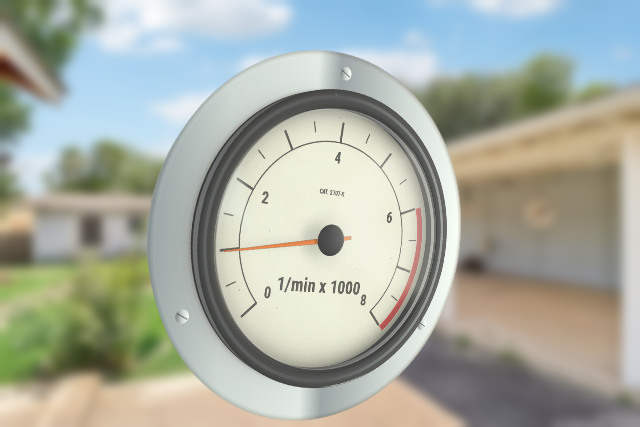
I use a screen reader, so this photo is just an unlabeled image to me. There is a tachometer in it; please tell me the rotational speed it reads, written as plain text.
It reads 1000 rpm
